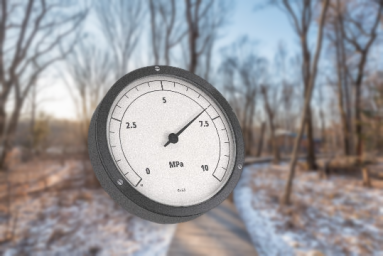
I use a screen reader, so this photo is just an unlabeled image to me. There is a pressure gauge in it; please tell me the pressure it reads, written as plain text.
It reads 7 MPa
